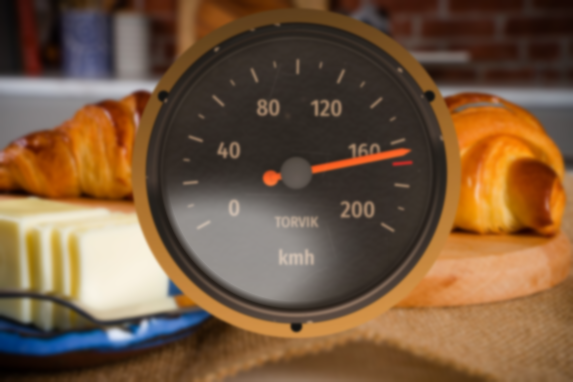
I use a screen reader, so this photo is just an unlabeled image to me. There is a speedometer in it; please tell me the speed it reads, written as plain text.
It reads 165 km/h
